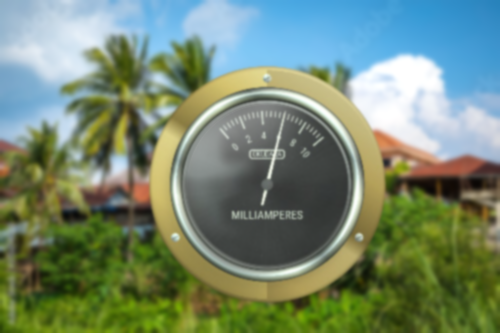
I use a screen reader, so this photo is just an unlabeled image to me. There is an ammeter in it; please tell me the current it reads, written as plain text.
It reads 6 mA
